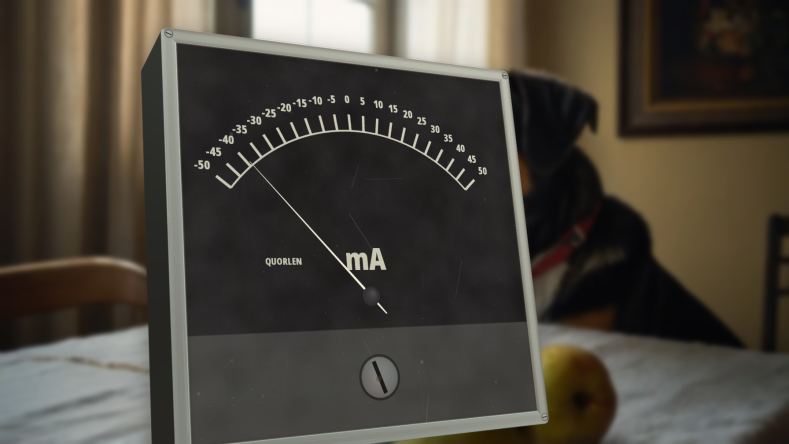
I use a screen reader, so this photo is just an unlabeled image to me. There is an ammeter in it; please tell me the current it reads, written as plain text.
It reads -40 mA
